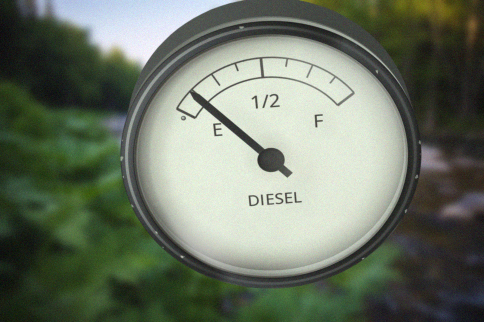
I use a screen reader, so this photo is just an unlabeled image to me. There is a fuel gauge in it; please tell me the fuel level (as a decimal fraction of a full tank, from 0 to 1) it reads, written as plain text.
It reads 0.125
